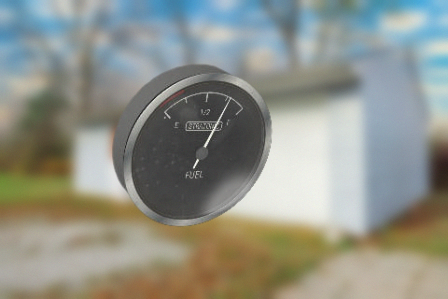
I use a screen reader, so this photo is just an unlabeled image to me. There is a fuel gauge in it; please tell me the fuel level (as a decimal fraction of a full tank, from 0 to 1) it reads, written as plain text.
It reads 0.75
